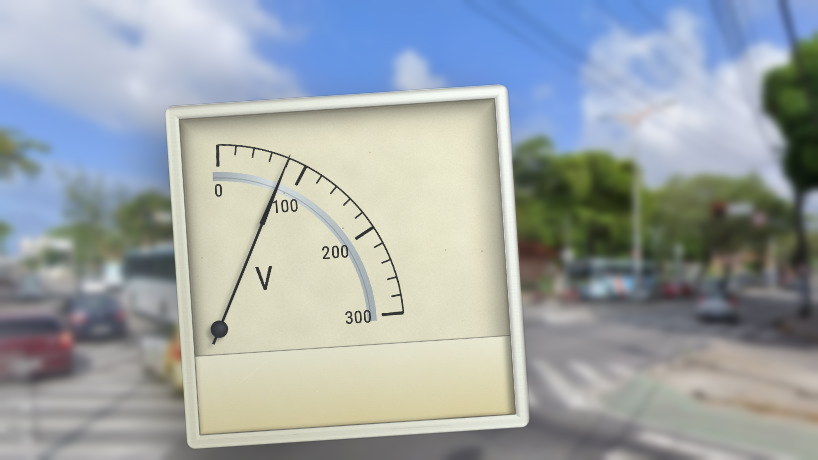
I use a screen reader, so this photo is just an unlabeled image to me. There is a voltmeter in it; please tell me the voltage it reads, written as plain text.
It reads 80 V
